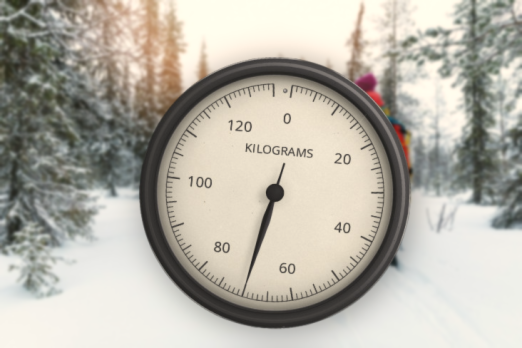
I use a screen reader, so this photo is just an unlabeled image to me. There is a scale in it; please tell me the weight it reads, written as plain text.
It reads 70 kg
